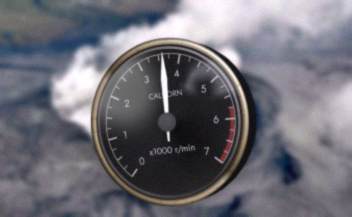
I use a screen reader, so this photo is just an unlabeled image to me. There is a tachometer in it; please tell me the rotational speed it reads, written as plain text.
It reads 3625 rpm
